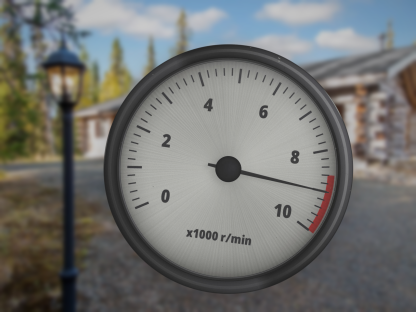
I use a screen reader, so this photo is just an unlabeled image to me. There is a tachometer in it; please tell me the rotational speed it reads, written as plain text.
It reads 9000 rpm
